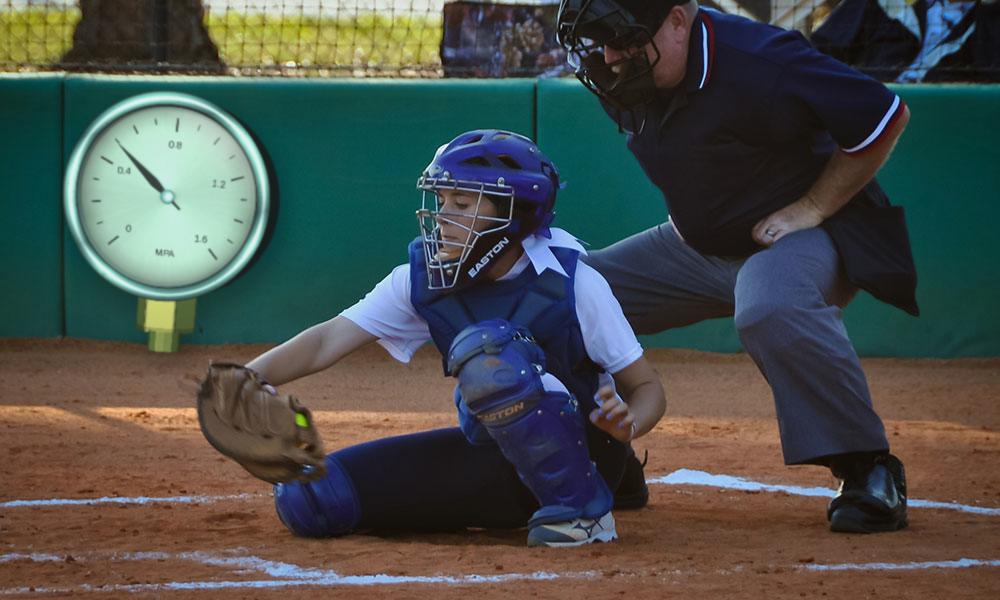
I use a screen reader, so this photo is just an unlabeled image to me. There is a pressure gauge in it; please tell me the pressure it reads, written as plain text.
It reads 0.5 MPa
